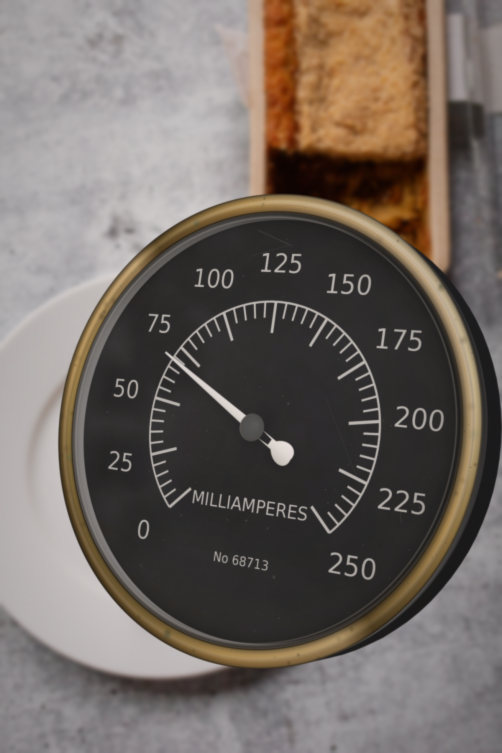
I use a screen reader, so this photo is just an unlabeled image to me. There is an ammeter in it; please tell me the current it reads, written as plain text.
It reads 70 mA
